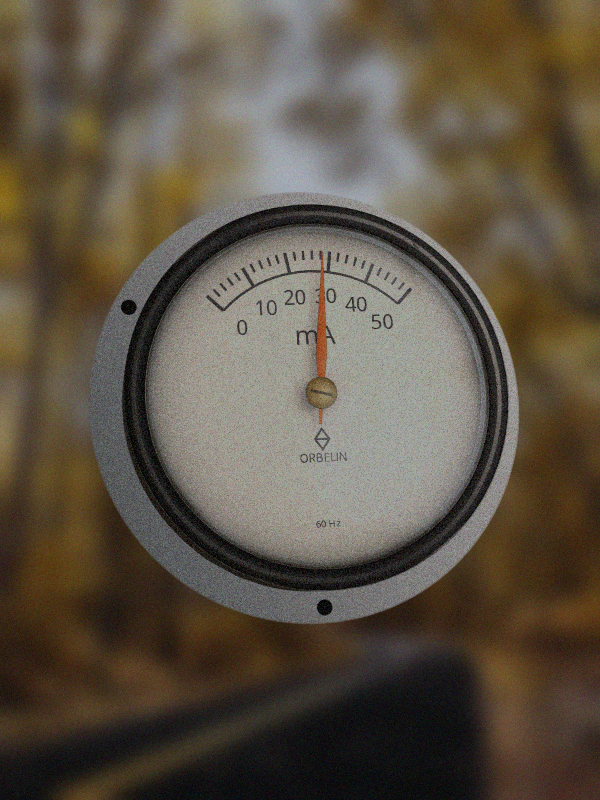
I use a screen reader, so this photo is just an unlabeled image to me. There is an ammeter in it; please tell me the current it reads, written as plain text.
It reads 28 mA
